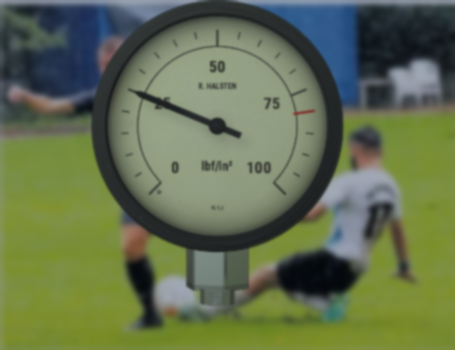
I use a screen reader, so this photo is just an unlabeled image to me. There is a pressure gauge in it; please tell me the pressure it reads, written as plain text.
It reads 25 psi
